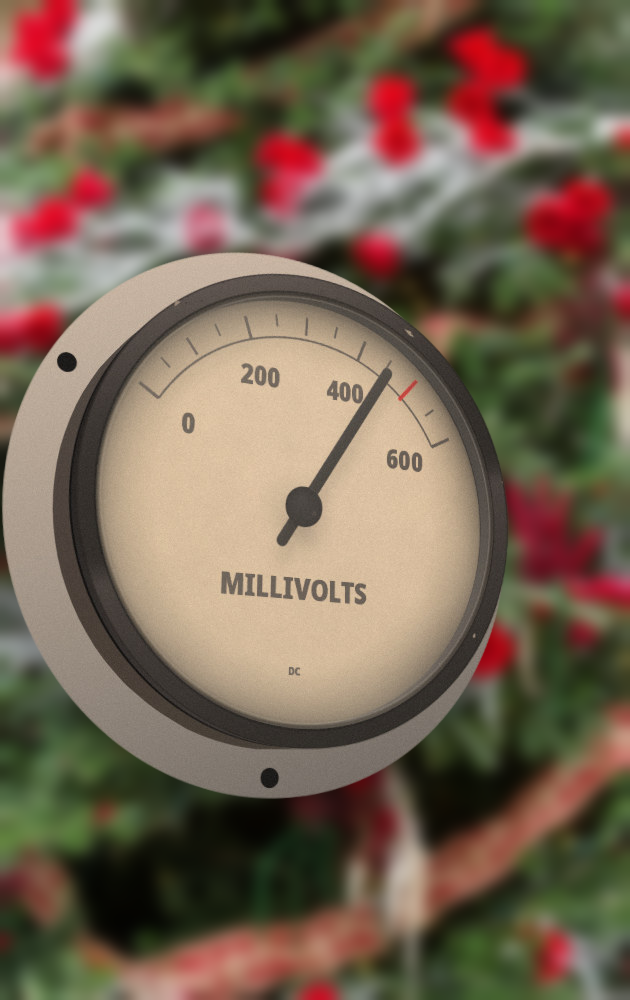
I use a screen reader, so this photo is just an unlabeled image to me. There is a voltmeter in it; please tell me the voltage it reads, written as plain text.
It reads 450 mV
